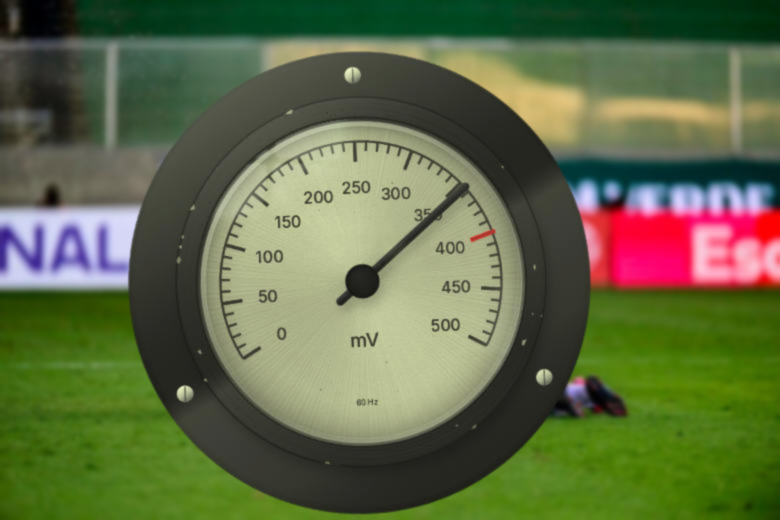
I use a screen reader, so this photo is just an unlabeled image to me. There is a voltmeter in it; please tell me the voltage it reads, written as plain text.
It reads 355 mV
